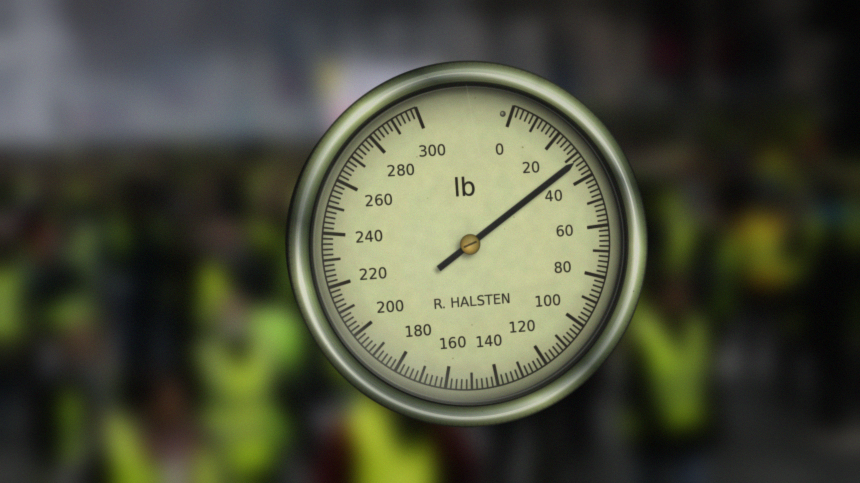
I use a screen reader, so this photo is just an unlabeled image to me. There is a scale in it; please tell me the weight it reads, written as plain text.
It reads 32 lb
